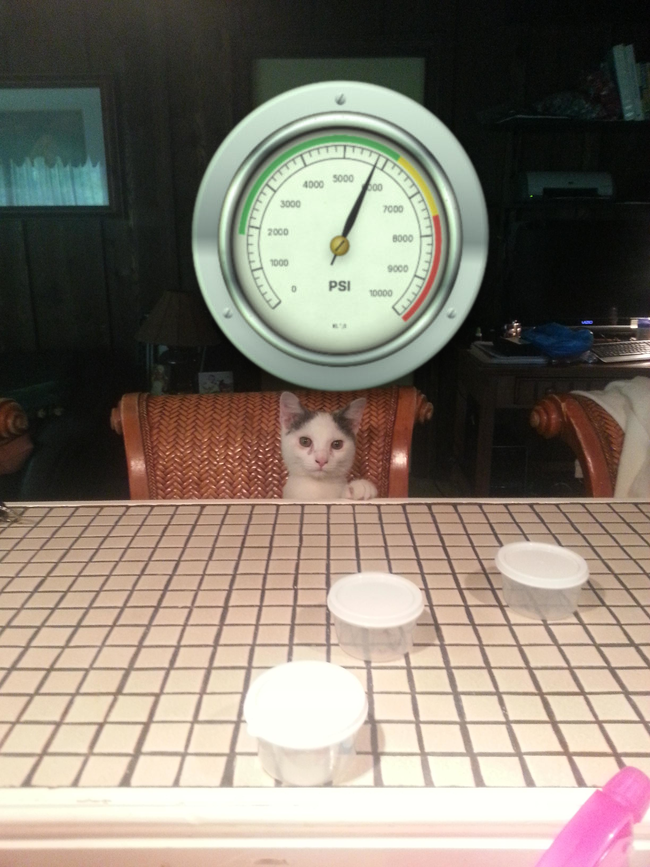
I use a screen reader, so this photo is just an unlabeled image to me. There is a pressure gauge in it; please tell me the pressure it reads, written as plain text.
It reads 5800 psi
